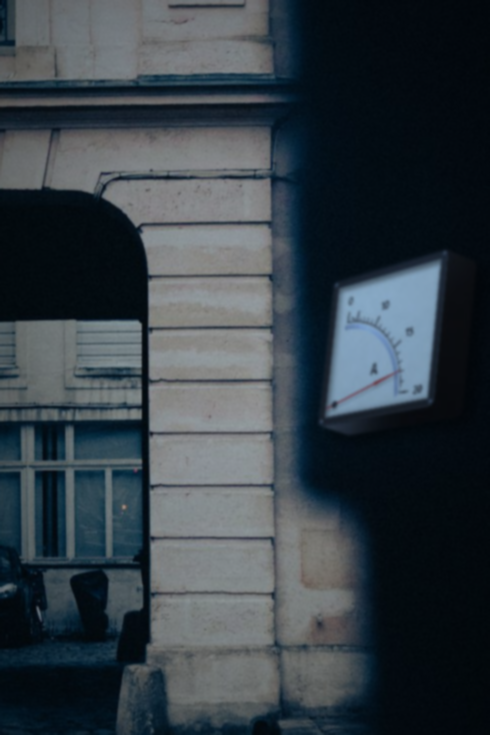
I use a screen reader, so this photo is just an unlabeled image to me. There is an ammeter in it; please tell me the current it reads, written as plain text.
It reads 18 A
